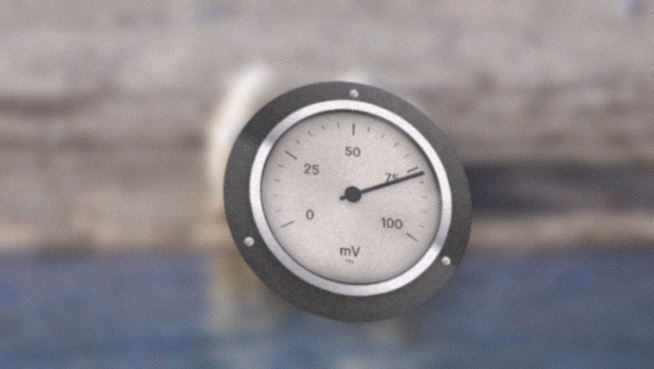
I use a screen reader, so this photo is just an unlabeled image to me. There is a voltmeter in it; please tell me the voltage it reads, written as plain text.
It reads 77.5 mV
